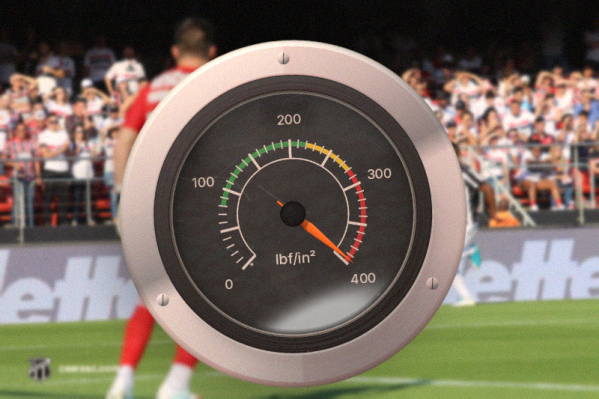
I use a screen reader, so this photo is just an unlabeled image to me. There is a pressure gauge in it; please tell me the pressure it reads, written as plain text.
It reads 395 psi
